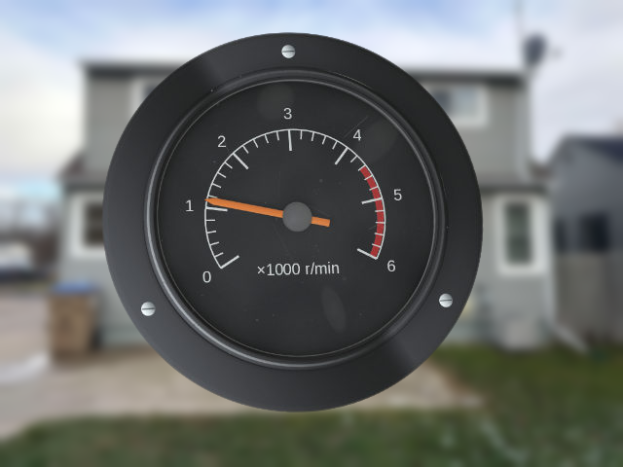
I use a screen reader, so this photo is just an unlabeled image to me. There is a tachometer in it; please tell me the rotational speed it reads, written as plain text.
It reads 1100 rpm
